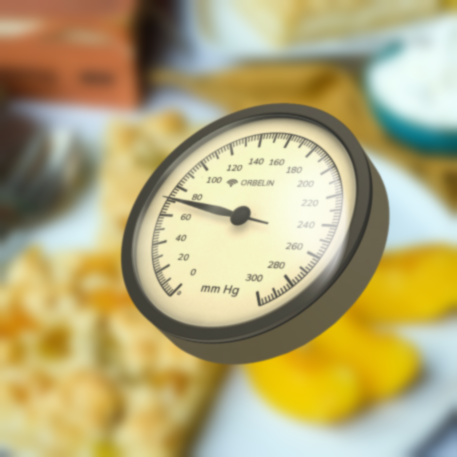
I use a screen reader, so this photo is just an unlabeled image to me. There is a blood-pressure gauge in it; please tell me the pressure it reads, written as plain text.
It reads 70 mmHg
